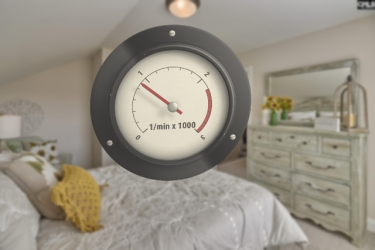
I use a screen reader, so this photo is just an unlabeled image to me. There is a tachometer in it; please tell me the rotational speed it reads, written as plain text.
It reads 900 rpm
